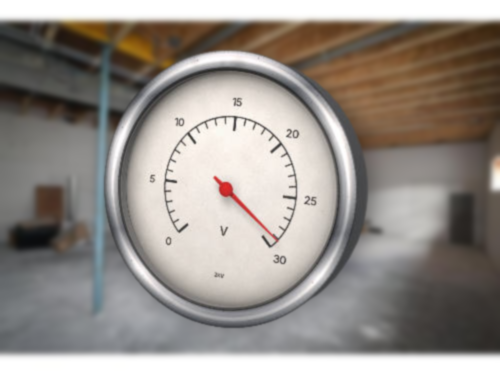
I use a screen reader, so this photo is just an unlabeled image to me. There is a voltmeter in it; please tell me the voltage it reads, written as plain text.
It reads 29 V
